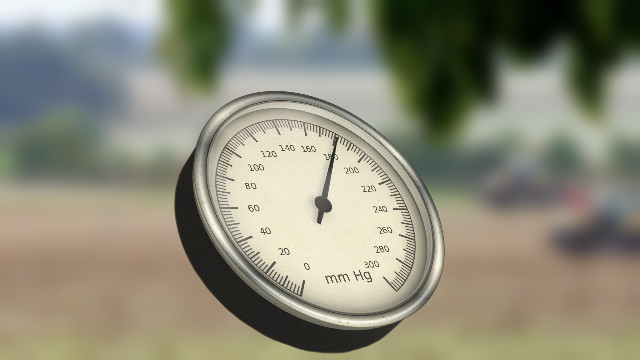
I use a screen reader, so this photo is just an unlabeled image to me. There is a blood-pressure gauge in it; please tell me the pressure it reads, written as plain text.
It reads 180 mmHg
